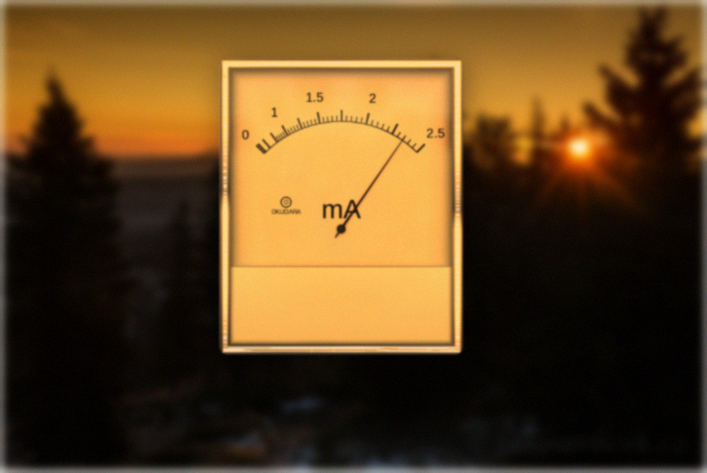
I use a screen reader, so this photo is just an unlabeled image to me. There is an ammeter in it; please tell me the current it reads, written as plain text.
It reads 2.35 mA
